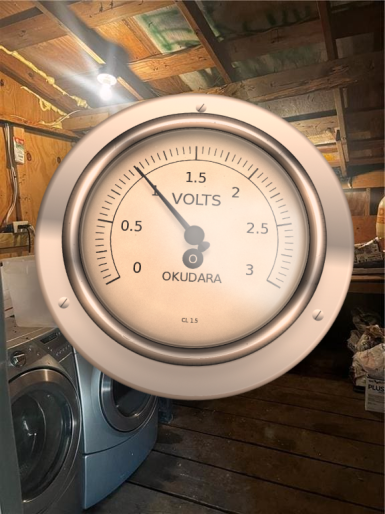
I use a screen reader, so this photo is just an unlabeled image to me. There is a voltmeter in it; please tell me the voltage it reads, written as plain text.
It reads 1 V
